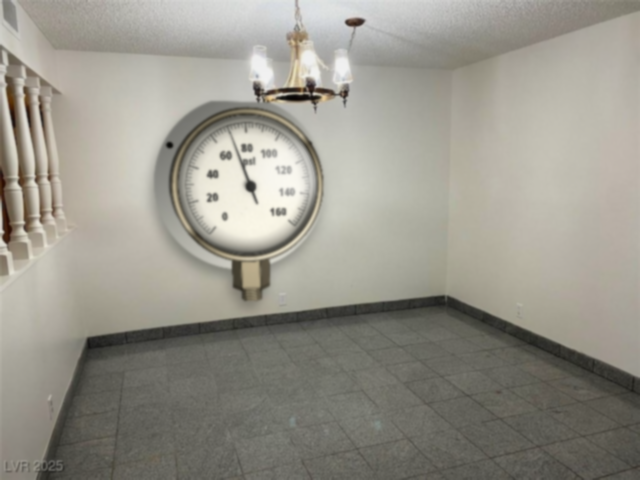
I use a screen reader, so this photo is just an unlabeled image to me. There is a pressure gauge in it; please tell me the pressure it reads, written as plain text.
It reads 70 psi
